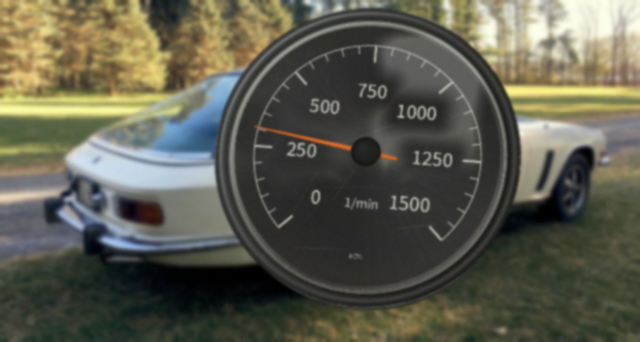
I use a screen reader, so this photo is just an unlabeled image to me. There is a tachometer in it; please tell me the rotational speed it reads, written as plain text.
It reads 300 rpm
